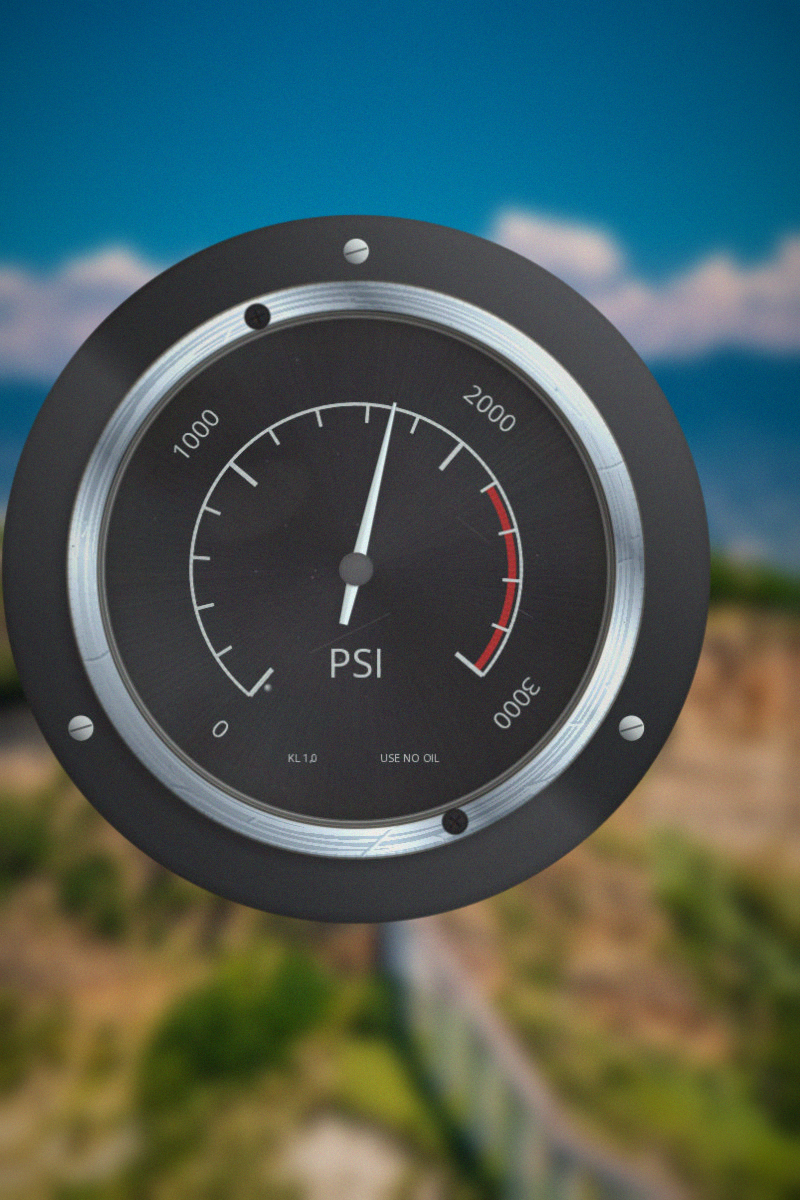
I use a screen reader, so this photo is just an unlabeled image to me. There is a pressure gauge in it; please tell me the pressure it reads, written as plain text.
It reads 1700 psi
